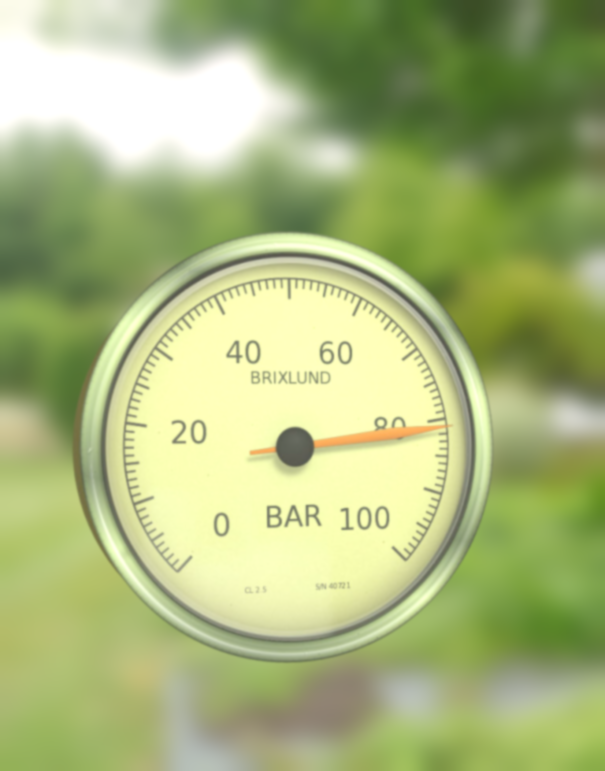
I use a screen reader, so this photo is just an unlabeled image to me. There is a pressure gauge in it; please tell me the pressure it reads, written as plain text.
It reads 81 bar
